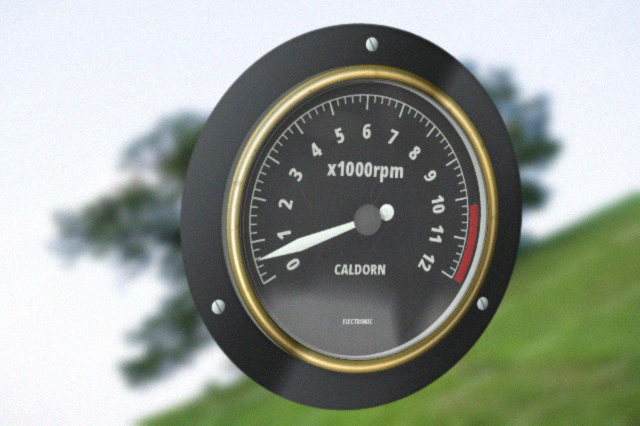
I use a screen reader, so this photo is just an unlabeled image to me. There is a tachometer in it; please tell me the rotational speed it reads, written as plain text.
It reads 600 rpm
